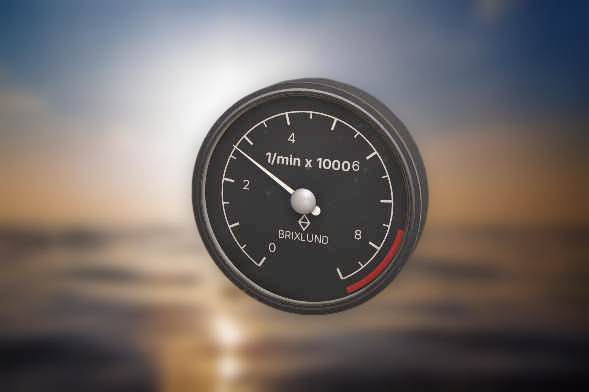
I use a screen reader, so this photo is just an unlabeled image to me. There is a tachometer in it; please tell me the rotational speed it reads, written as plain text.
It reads 2750 rpm
